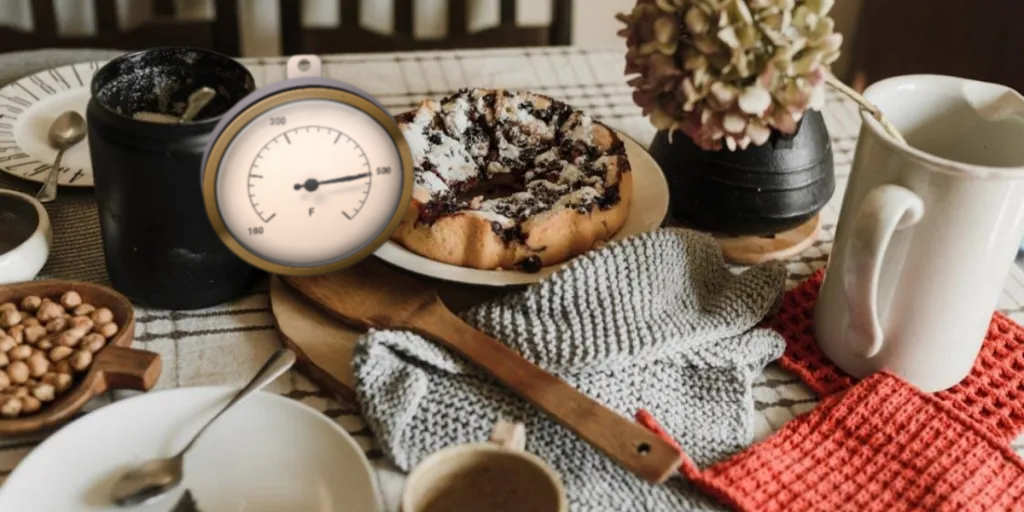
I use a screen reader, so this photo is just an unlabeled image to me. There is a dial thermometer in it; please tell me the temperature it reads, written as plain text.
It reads 500 °F
